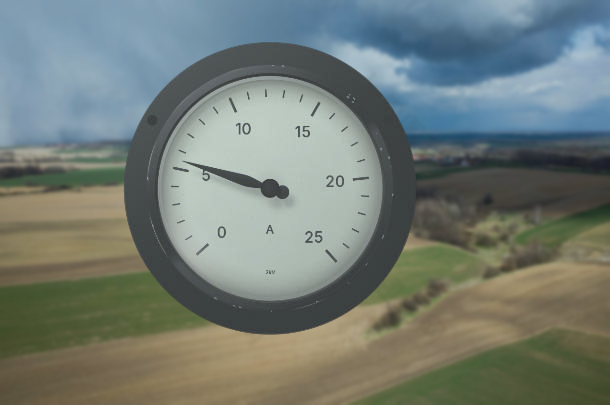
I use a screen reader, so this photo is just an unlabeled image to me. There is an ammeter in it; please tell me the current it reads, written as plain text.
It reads 5.5 A
